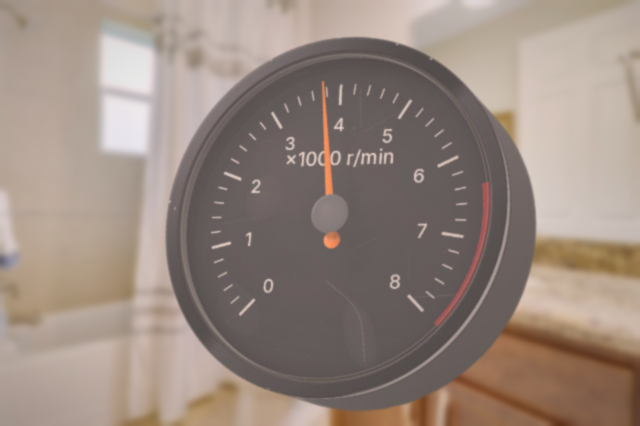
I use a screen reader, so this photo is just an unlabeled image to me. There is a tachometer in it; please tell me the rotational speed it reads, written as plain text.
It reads 3800 rpm
